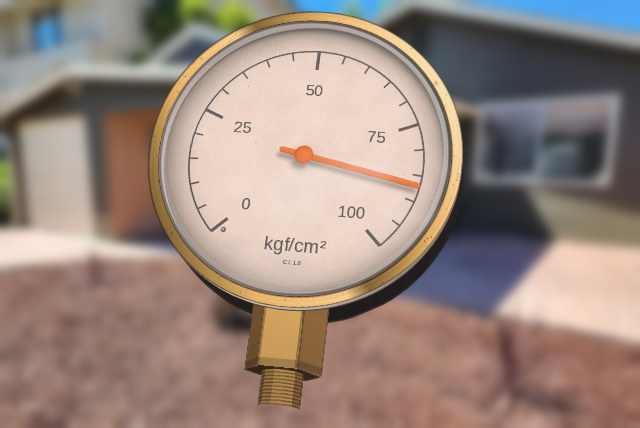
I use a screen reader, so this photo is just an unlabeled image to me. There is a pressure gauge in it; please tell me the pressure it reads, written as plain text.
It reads 87.5 kg/cm²
